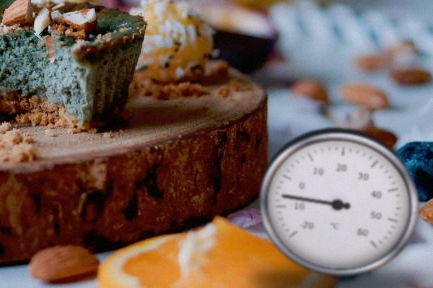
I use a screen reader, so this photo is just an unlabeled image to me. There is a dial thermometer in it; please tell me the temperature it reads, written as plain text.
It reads -6 °C
